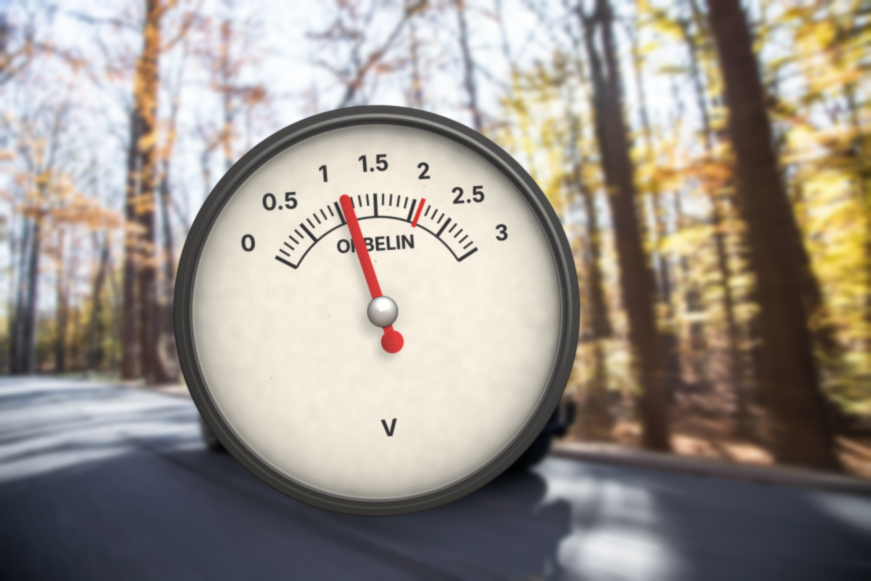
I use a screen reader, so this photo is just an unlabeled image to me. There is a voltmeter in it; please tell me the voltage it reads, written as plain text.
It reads 1.1 V
